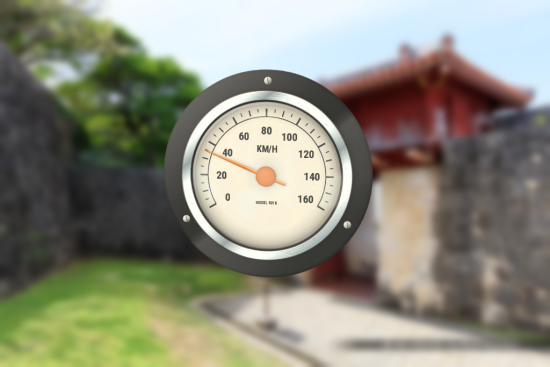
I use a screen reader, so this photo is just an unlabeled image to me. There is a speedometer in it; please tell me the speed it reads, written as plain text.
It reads 35 km/h
